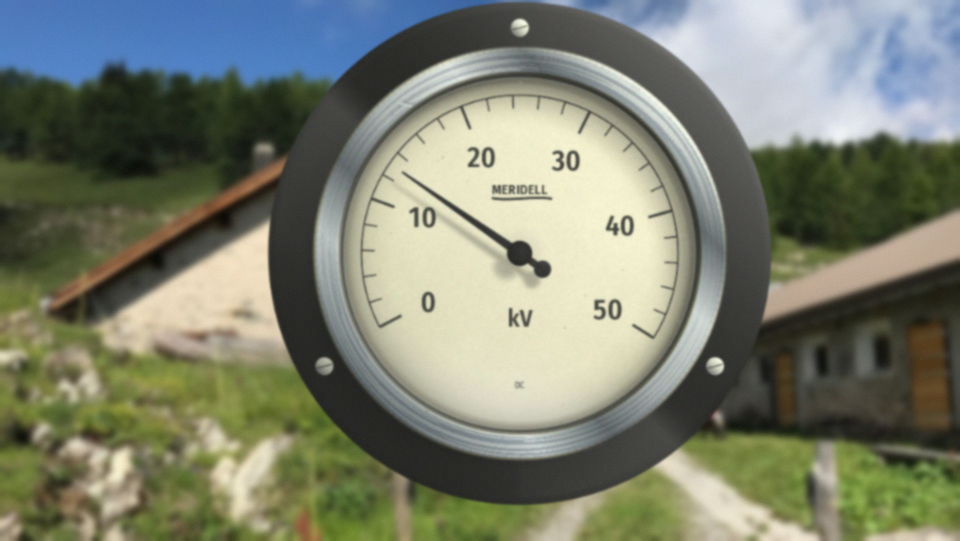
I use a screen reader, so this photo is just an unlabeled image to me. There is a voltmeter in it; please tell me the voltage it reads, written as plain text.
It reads 13 kV
